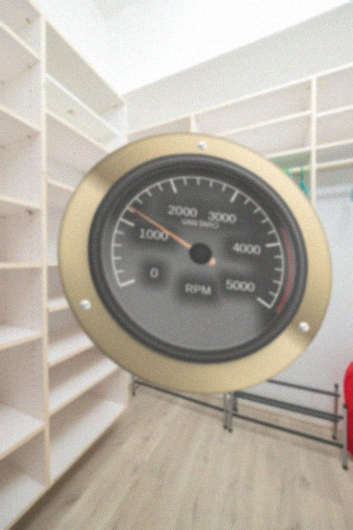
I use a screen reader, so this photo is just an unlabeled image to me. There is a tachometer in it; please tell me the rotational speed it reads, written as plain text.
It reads 1200 rpm
